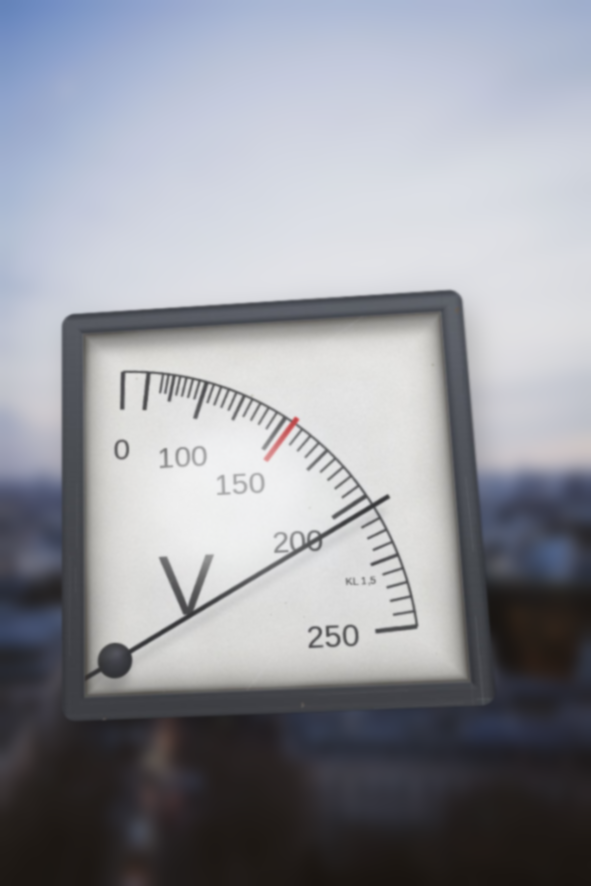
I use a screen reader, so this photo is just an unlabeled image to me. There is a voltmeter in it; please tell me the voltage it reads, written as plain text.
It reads 205 V
